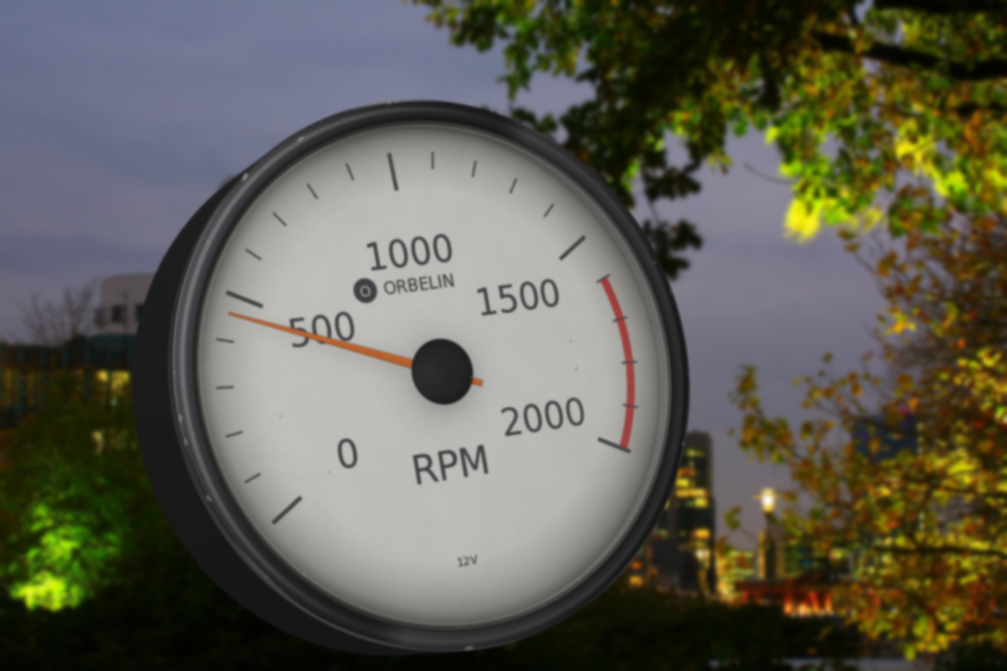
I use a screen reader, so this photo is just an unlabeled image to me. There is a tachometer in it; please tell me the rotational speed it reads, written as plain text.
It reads 450 rpm
